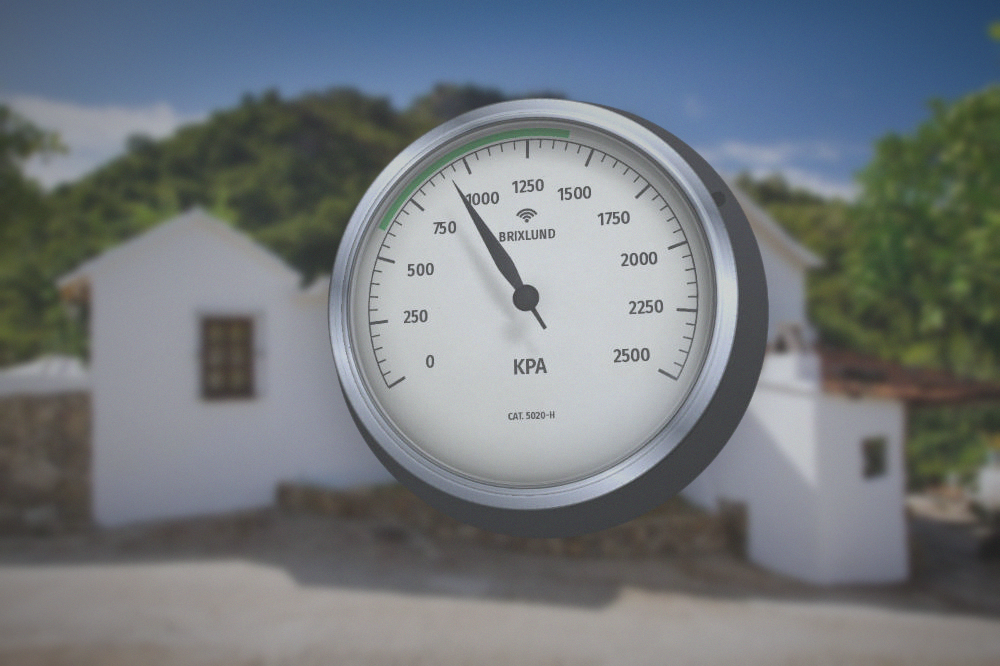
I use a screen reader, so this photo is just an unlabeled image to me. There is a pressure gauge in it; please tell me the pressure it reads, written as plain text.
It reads 925 kPa
